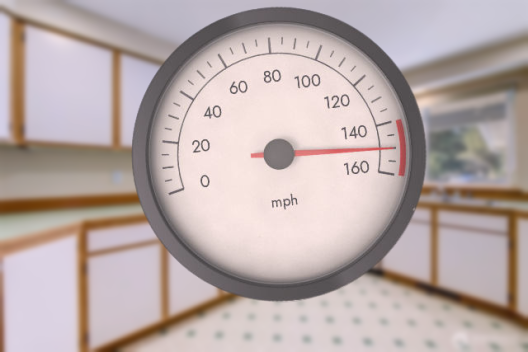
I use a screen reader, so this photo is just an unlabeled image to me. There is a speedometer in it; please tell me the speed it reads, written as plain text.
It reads 150 mph
